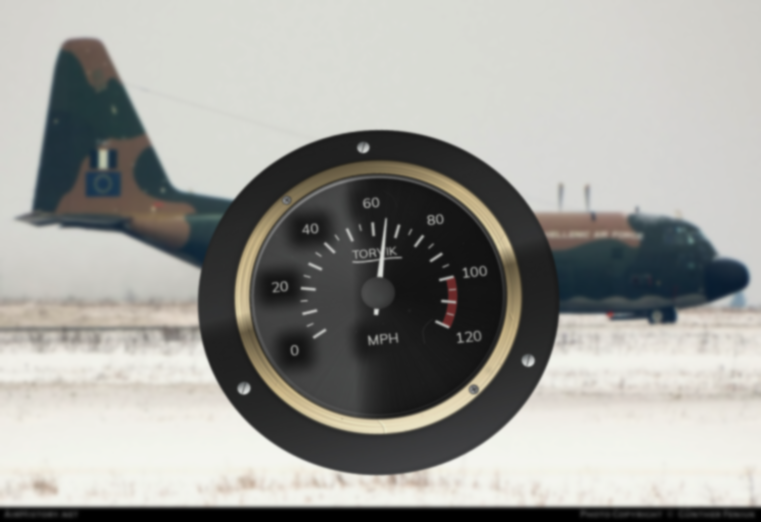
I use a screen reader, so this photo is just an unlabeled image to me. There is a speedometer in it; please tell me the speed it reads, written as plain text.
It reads 65 mph
